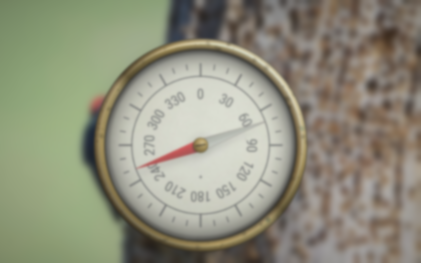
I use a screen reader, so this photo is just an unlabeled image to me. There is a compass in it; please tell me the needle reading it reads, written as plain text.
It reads 250 °
